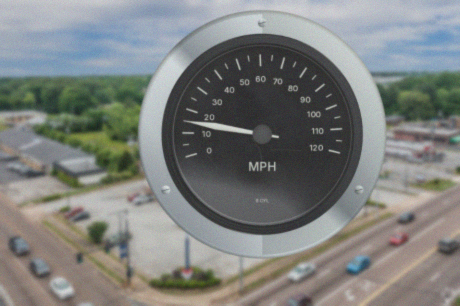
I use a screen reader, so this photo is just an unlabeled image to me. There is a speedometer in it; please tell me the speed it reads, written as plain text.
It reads 15 mph
